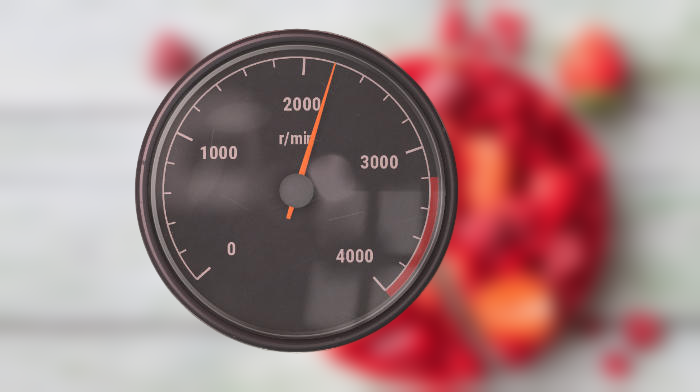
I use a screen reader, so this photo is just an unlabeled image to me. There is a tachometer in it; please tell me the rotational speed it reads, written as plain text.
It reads 2200 rpm
